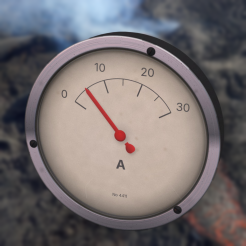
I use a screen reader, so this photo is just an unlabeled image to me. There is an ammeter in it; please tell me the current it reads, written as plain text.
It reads 5 A
